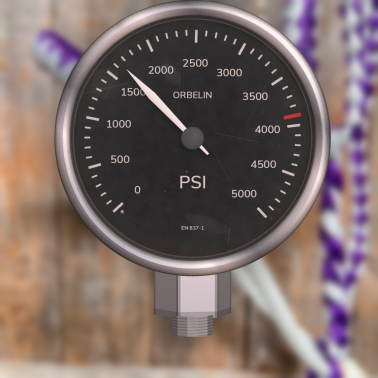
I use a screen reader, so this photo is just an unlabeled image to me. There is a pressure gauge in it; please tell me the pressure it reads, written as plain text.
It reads 1650 psi
